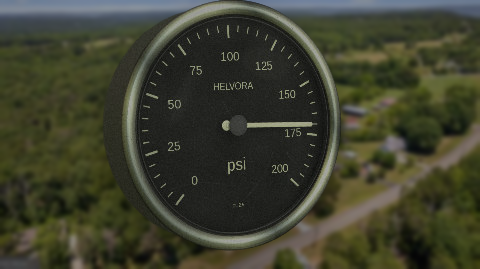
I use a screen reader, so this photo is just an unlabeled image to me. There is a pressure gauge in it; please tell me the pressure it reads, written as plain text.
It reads 170 psi
